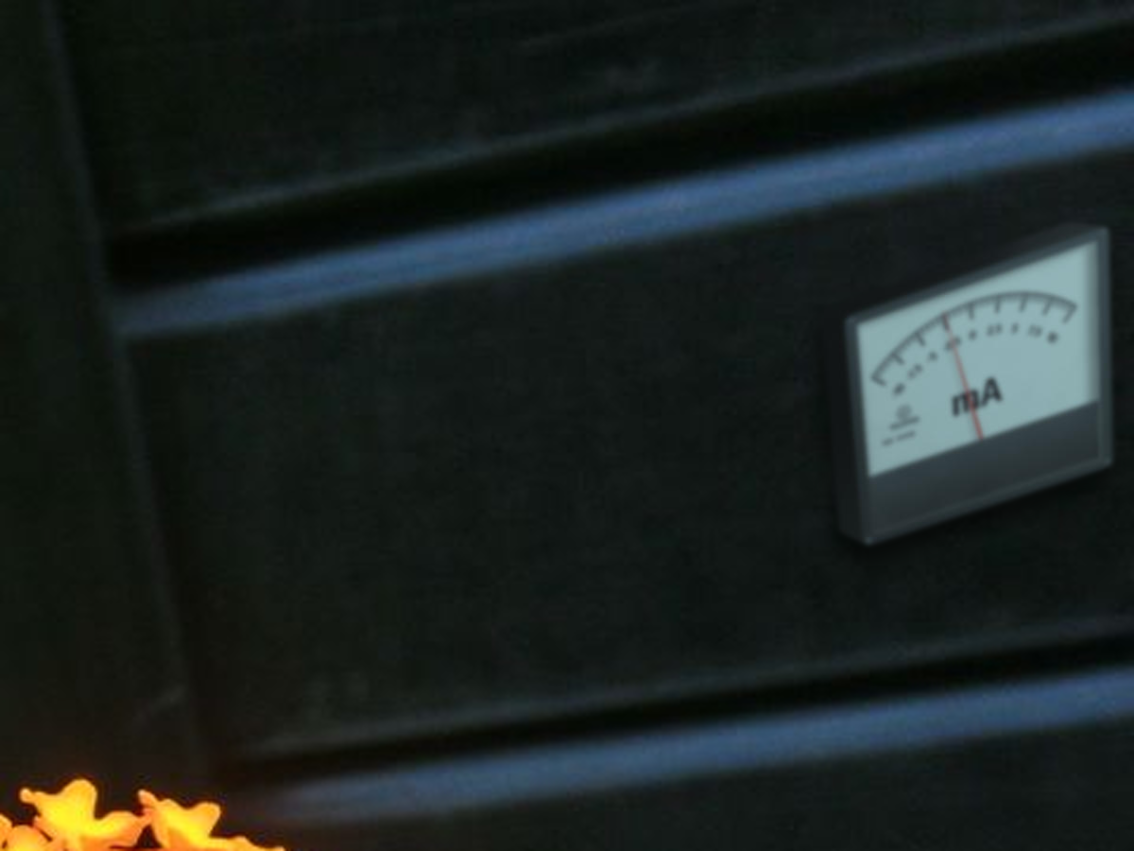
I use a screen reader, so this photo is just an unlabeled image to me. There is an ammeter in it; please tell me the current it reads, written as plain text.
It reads -2.5 mA
